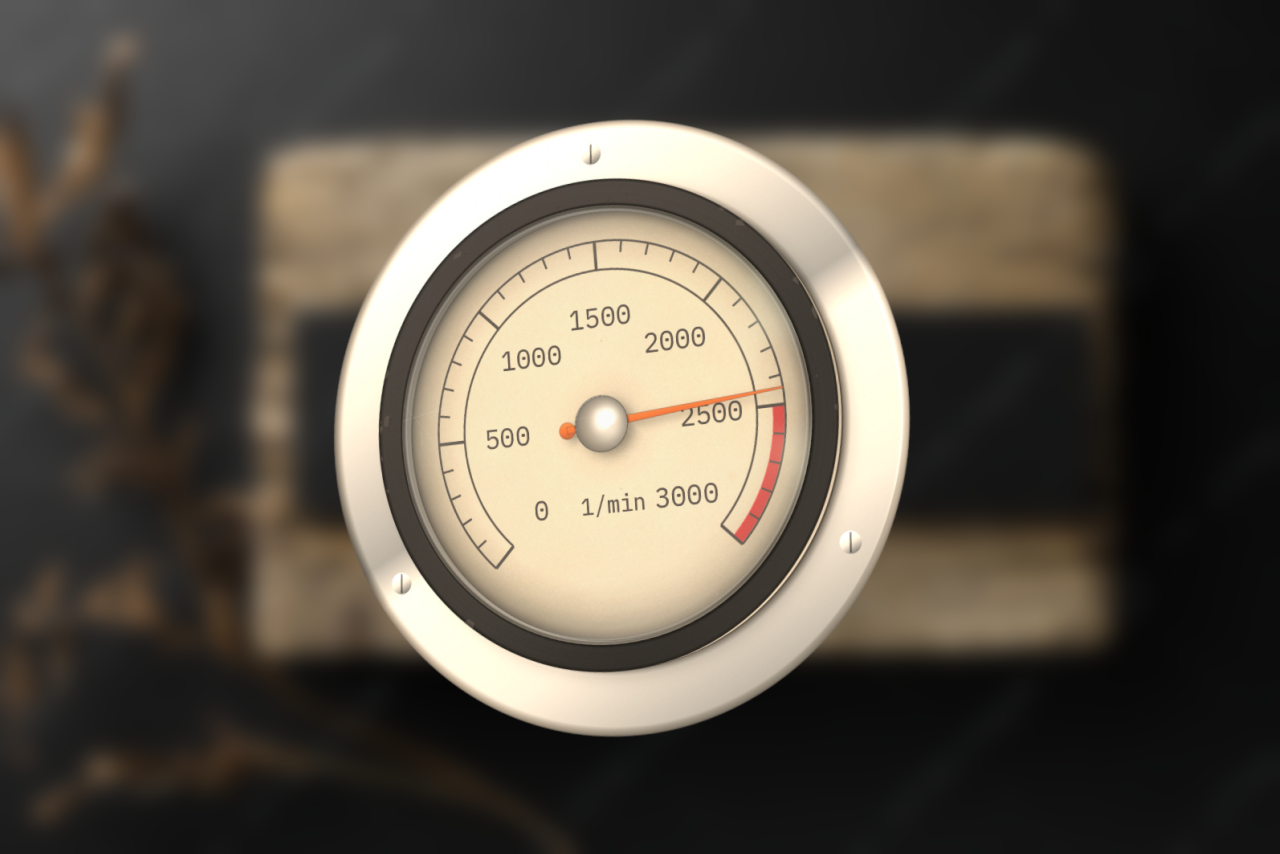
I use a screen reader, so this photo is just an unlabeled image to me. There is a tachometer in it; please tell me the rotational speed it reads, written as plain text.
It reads 2450 rpm
